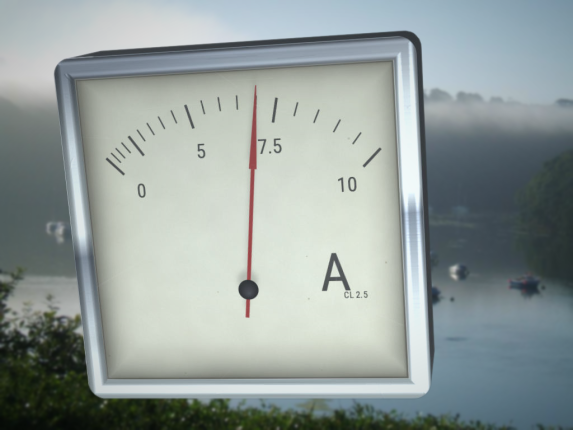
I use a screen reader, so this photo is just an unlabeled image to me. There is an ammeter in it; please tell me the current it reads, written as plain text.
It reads 7 A
